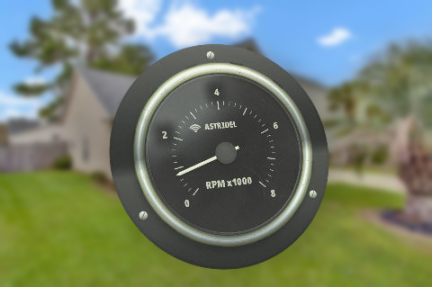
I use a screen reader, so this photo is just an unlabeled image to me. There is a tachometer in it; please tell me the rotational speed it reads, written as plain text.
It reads 800 rpm
